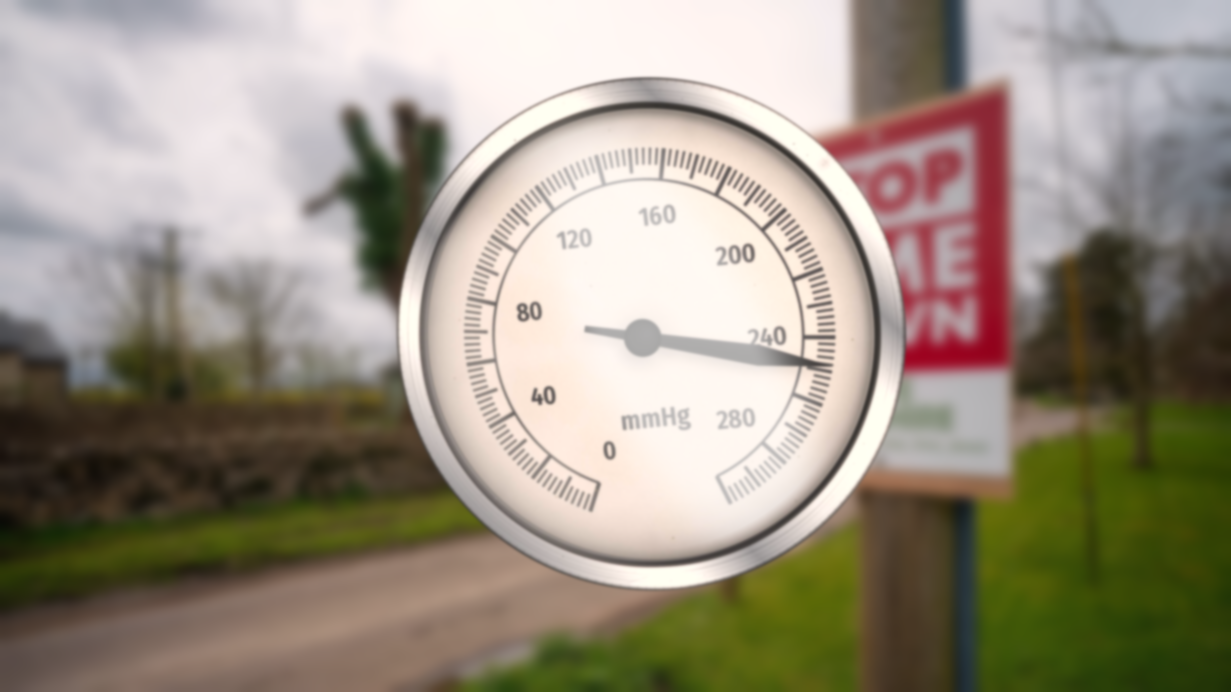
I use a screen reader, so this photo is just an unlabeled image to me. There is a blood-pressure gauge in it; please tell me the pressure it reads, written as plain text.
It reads 248 mmHg
